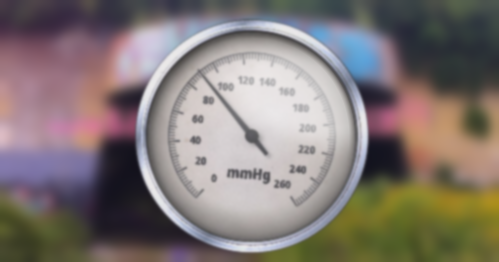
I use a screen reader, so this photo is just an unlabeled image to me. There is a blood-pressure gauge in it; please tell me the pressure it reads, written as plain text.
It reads 90 mmHg
